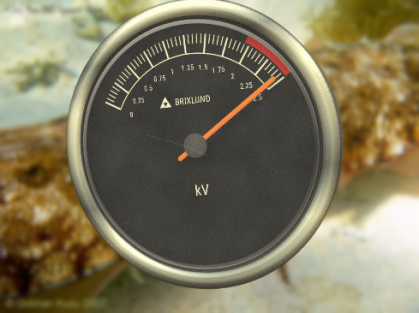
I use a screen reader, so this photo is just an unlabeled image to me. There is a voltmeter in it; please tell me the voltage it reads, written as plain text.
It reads 2.45 kV
